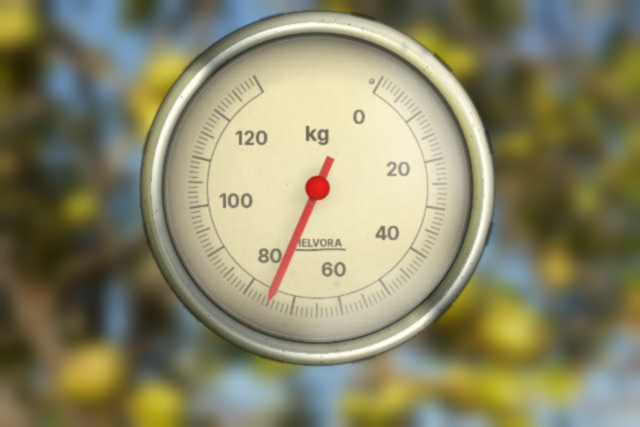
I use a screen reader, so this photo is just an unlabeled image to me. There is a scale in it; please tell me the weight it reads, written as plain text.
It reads 75 kg
